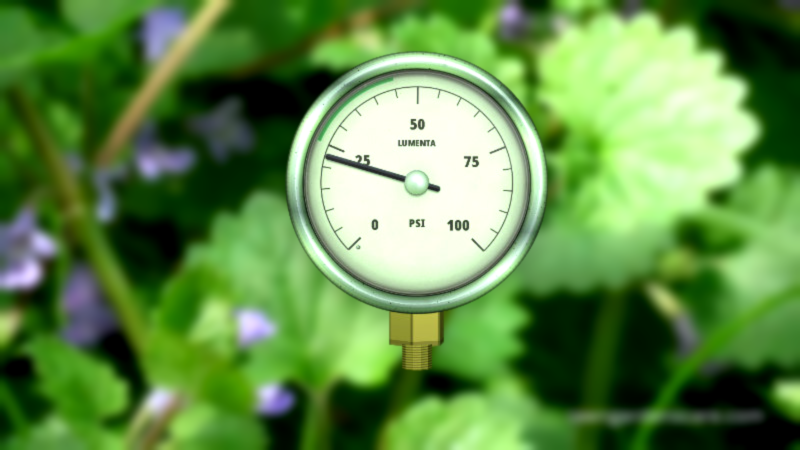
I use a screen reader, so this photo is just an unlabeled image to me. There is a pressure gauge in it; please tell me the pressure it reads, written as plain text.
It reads 22.5 psi
